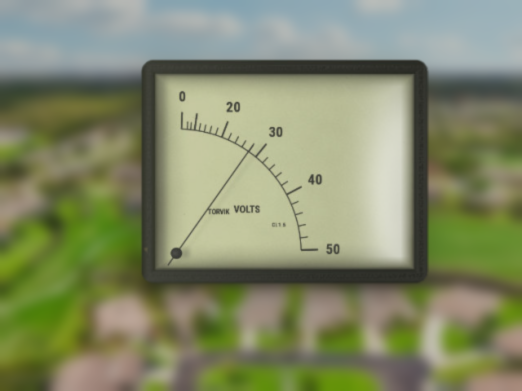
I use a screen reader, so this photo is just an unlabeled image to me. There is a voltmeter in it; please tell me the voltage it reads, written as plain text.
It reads 28 V
